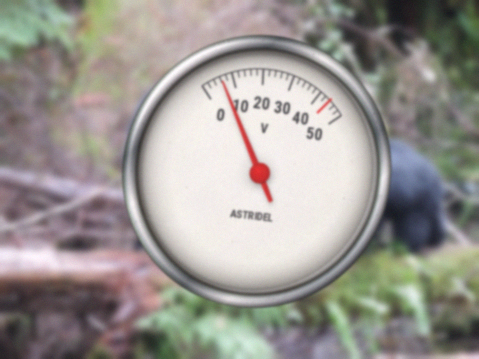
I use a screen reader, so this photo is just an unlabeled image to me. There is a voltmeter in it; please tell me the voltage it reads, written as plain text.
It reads 6 V
